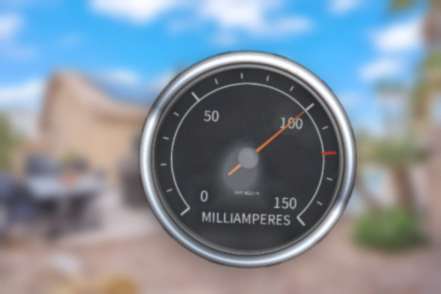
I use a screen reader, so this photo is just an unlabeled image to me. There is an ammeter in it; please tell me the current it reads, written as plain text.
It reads 100 mA
